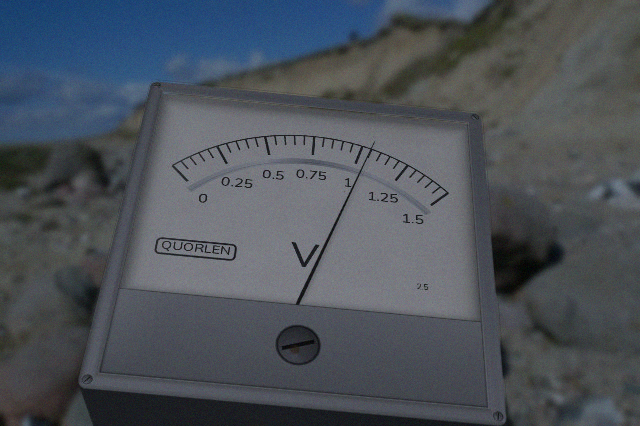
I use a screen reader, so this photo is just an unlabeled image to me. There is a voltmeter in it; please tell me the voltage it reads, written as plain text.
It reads 1.05 V
